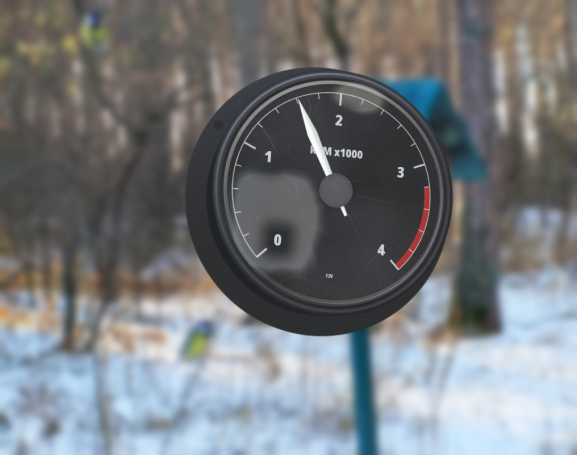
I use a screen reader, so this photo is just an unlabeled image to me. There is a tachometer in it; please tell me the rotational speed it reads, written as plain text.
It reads 1600 rpm
